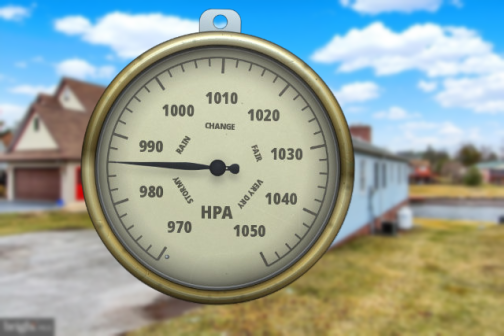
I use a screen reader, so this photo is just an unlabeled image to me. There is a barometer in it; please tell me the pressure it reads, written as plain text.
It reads 986 hPa
